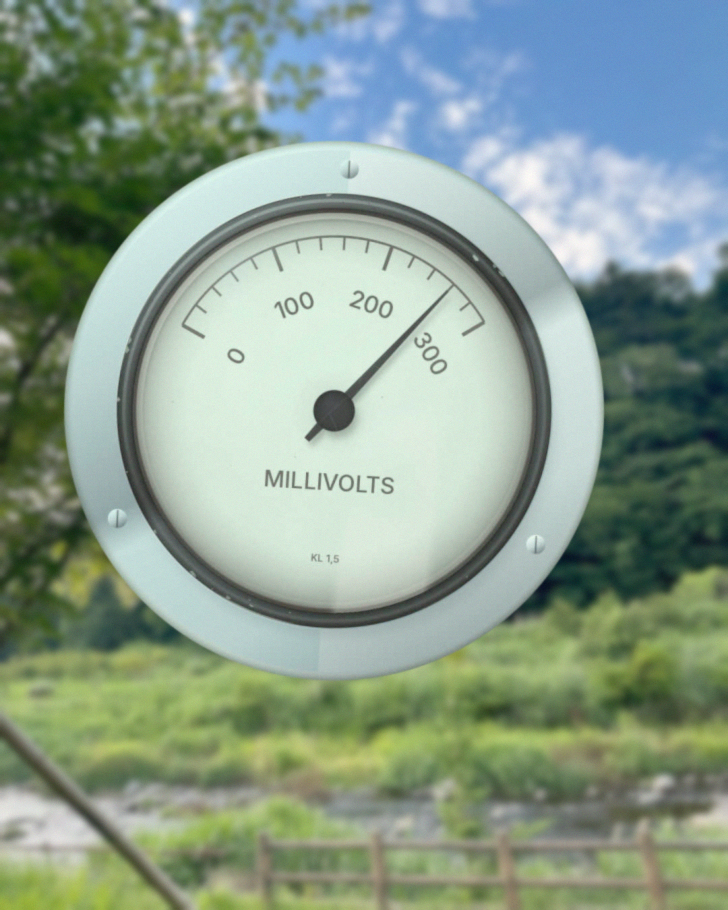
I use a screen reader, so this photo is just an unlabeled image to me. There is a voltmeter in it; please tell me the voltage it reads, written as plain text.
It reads 260 mV
